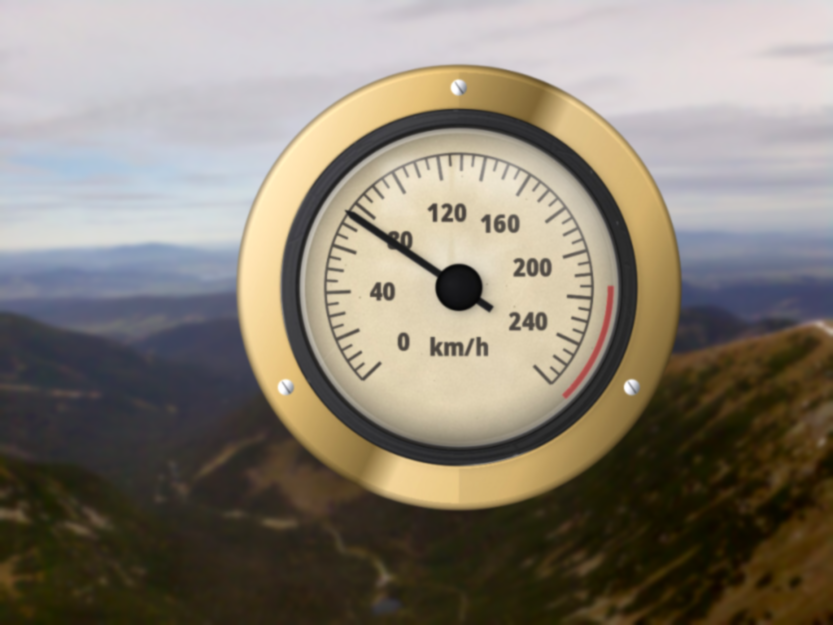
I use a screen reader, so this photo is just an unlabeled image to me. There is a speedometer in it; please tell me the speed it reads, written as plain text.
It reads 75 km/h
